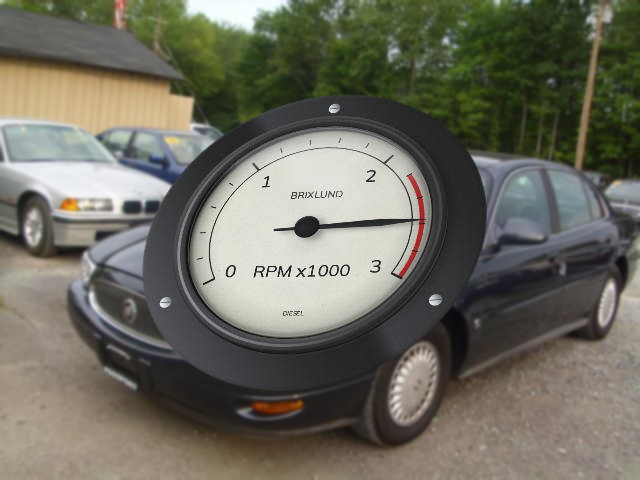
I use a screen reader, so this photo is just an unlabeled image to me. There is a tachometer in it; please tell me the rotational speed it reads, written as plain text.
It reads 2600 rpm
